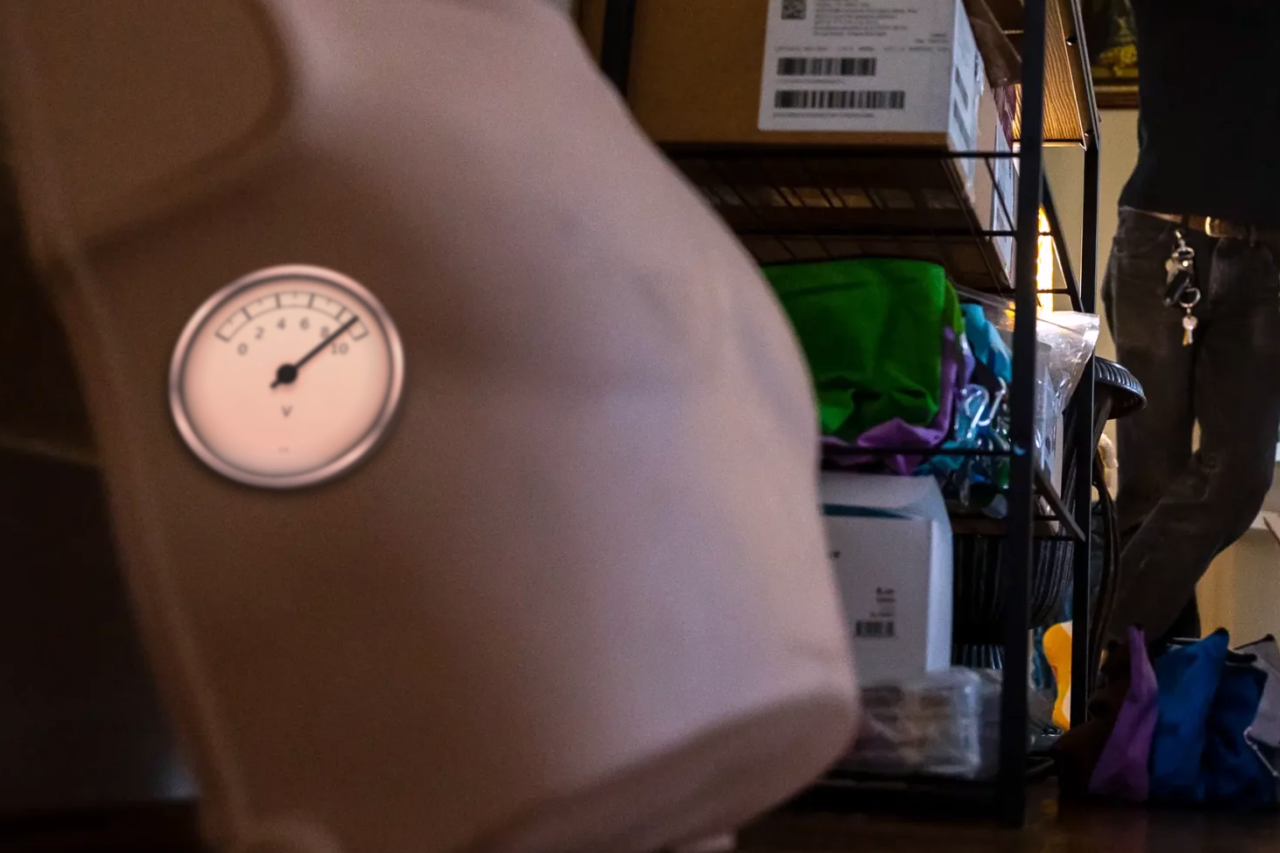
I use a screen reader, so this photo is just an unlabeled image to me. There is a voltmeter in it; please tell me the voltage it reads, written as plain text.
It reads 9 V
